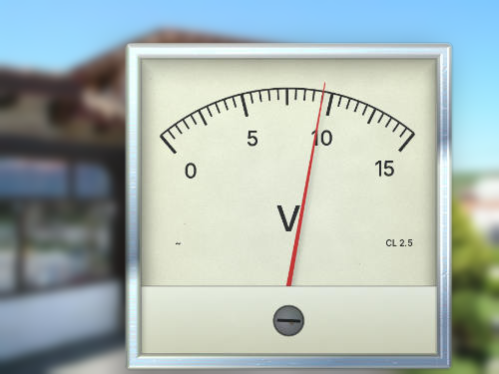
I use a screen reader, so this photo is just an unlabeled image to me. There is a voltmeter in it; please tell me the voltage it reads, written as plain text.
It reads 9.5 V
